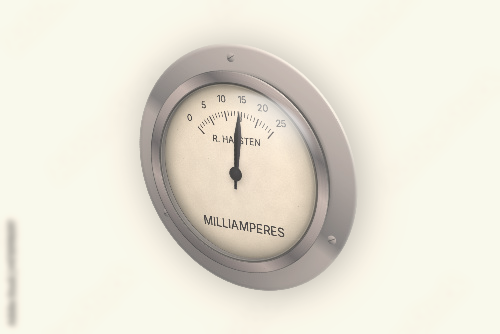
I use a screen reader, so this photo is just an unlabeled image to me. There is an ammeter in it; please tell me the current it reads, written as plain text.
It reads 15 mA
